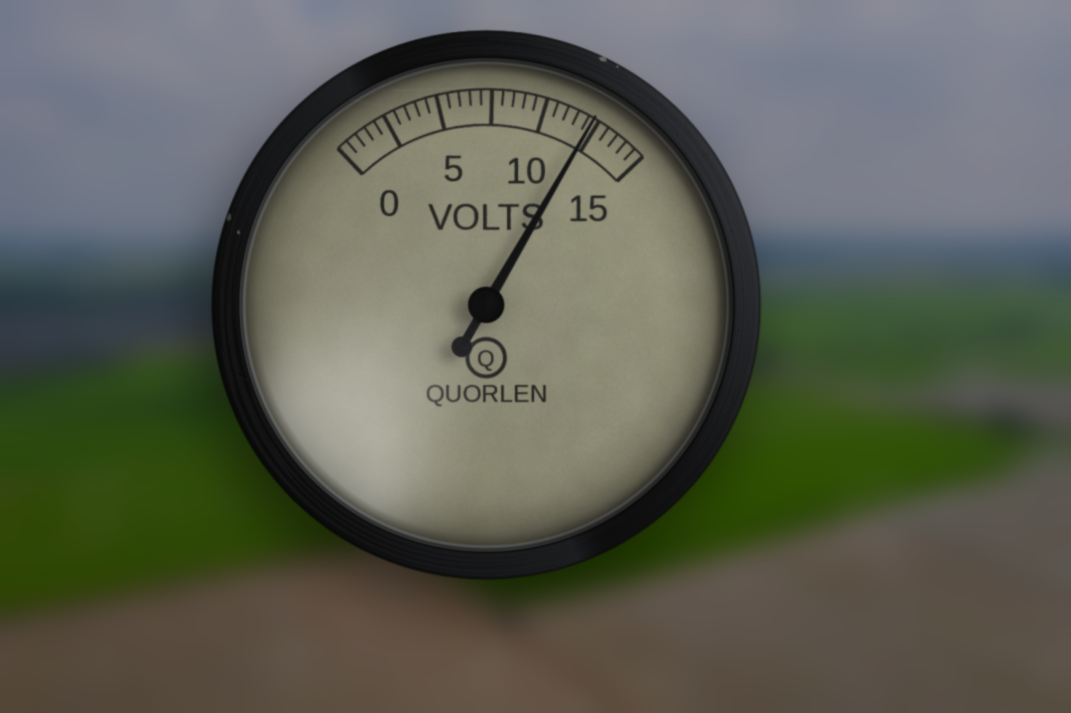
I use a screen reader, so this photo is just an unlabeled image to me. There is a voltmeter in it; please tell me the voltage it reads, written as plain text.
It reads 12.25 V
